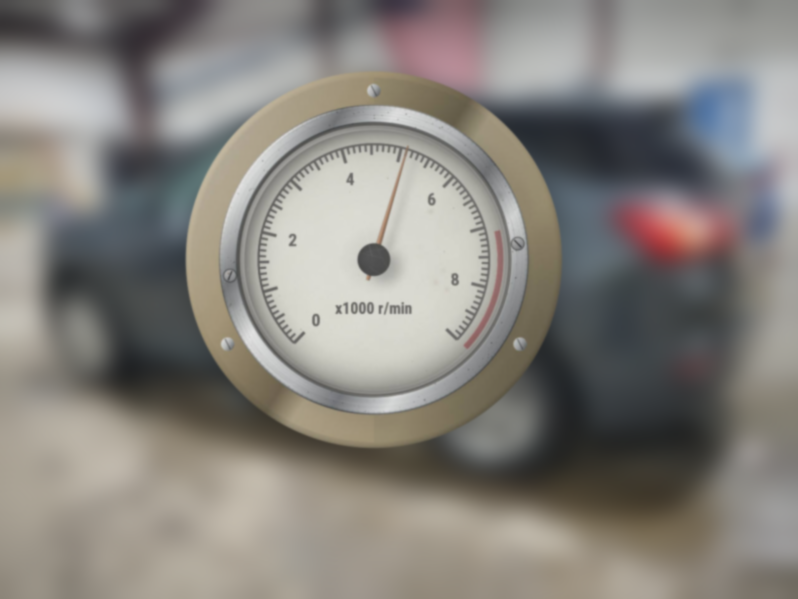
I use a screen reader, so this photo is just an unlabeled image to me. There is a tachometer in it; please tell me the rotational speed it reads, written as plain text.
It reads 5100 rpm
